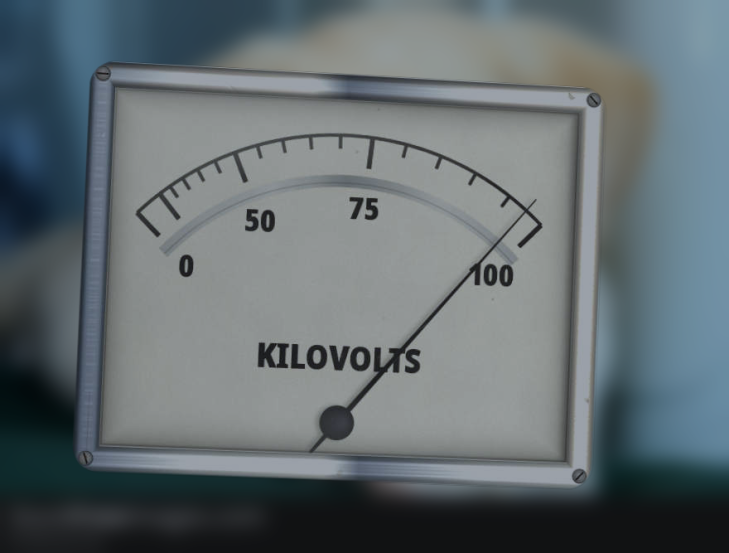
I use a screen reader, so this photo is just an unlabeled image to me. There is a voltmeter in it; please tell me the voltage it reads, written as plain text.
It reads 97.5 kV
